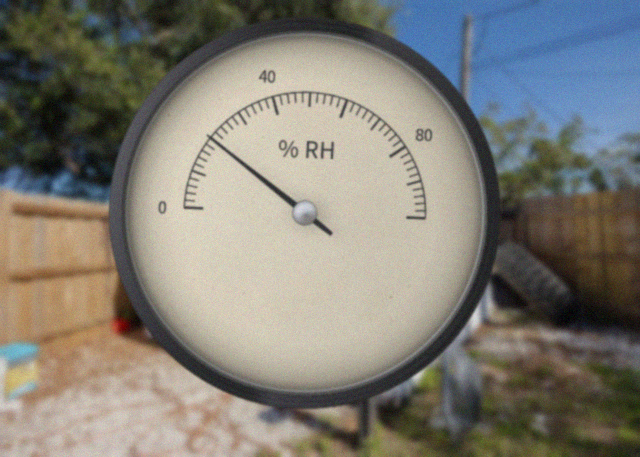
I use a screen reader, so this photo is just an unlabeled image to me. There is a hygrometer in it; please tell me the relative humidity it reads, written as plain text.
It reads 20 %
